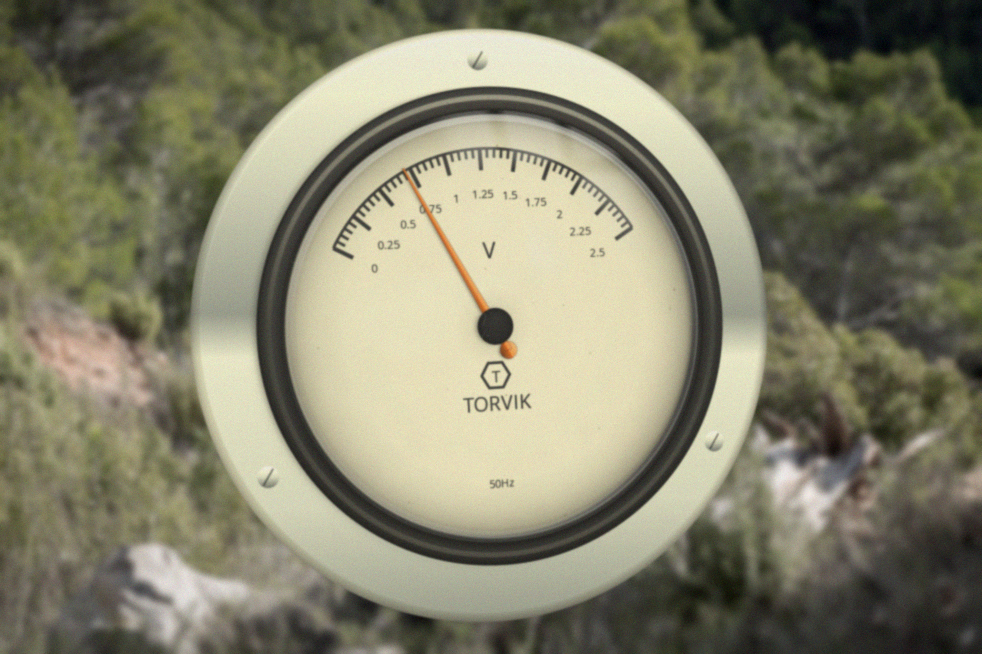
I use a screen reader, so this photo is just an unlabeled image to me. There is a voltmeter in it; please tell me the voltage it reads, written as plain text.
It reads 0.7 V
